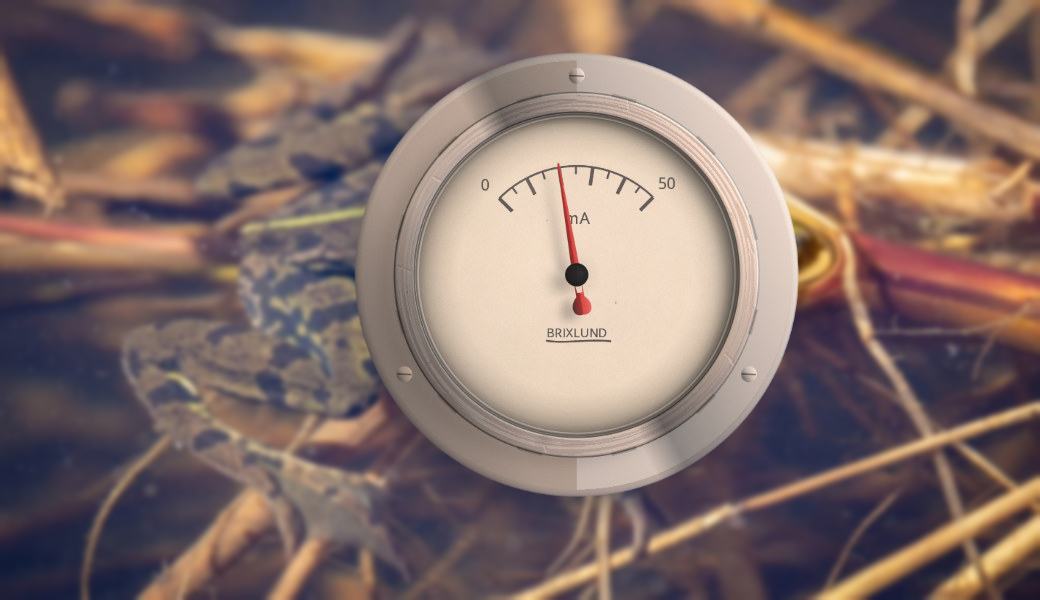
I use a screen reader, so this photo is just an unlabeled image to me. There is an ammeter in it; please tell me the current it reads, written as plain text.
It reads 20 mA
